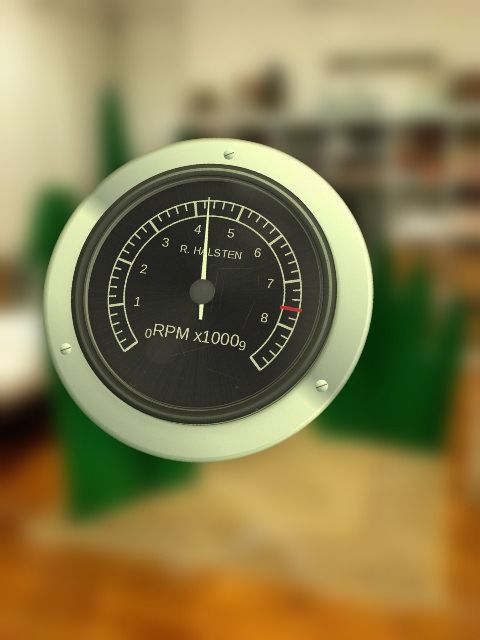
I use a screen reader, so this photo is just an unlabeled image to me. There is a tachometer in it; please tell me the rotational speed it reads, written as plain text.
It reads 4300 rpm
